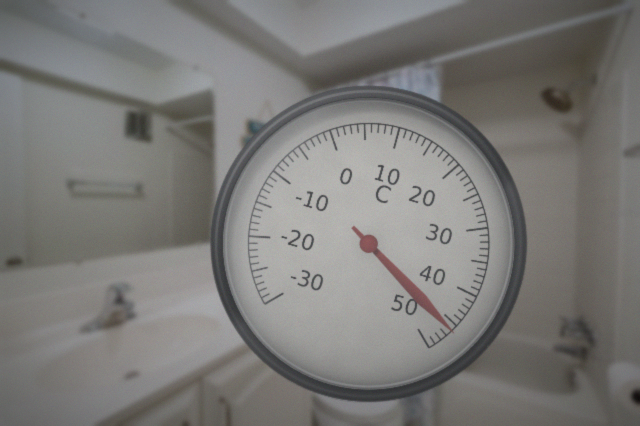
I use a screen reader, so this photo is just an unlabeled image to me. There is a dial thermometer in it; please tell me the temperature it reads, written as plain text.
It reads 46 °C
